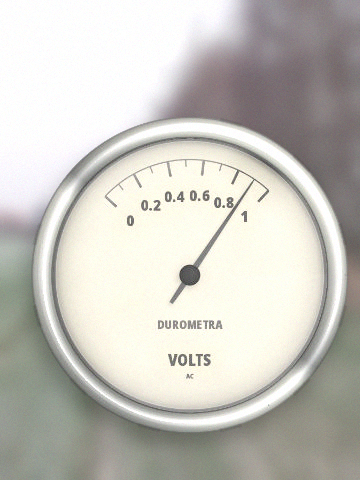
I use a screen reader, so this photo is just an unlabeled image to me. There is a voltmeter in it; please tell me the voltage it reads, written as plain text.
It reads 0.9 V
